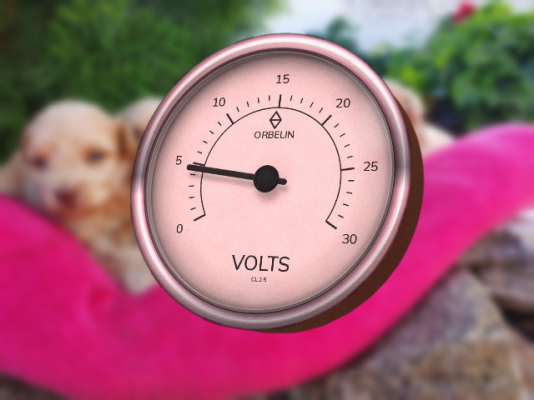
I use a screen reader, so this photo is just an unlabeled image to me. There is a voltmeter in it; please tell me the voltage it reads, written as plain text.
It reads 4.5 V
